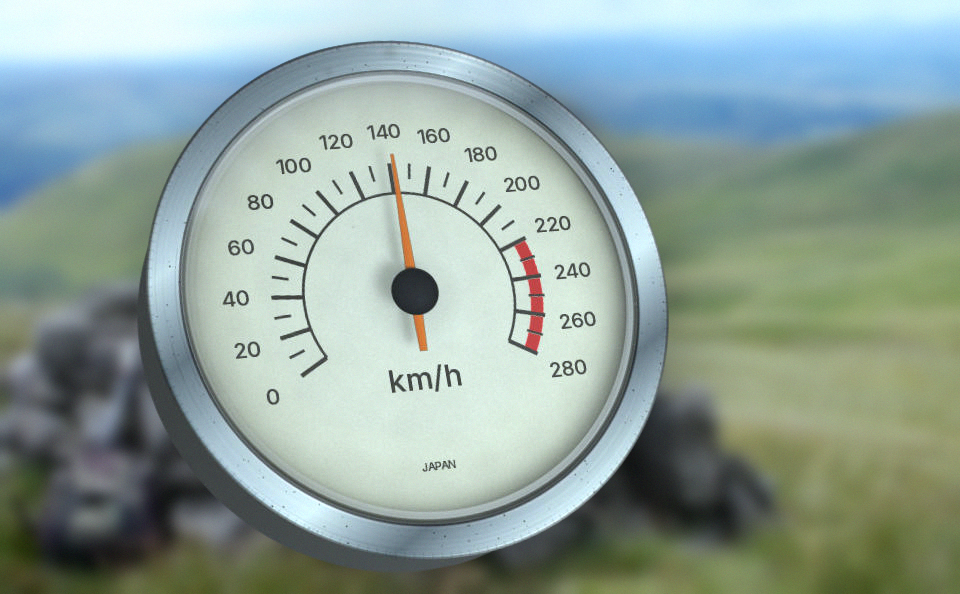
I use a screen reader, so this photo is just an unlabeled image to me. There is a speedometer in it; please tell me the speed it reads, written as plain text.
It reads 140 km/h
